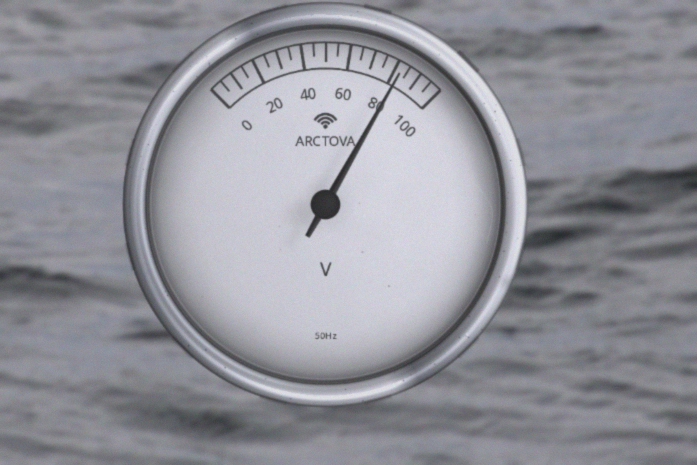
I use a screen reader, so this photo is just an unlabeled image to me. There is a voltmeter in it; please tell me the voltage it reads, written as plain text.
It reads 82.5 V
